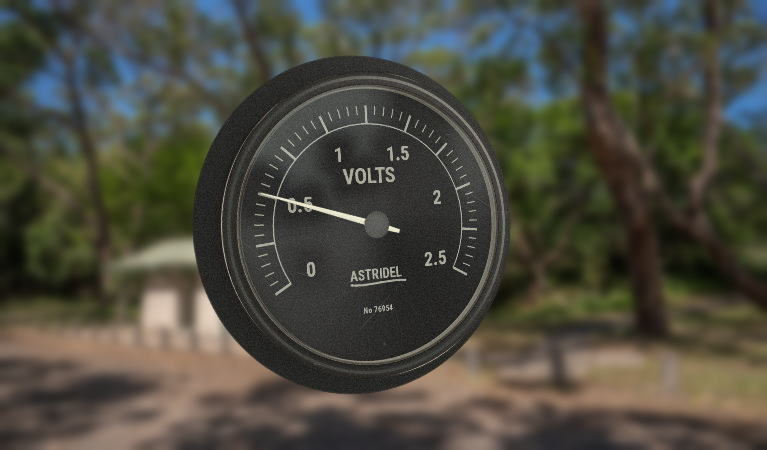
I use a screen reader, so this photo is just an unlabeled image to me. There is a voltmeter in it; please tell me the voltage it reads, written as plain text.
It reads 0.5 V
